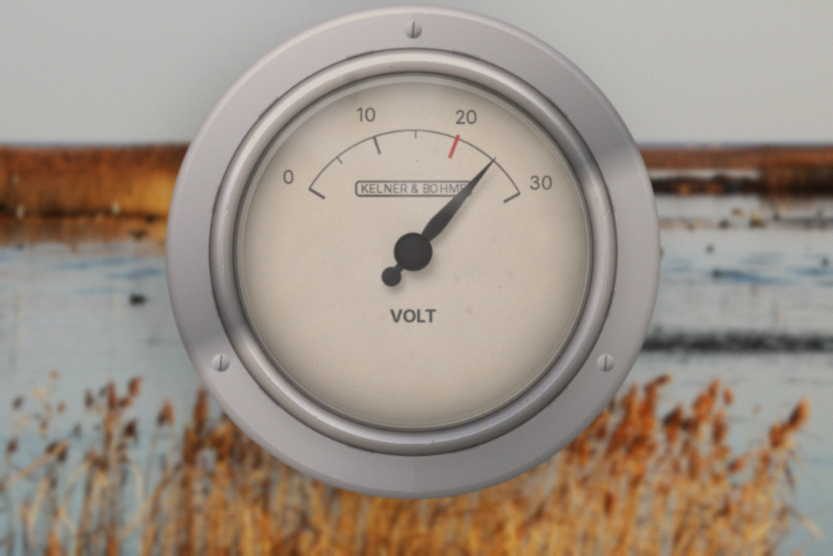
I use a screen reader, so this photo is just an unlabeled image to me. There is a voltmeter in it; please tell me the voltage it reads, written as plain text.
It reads 25 V
